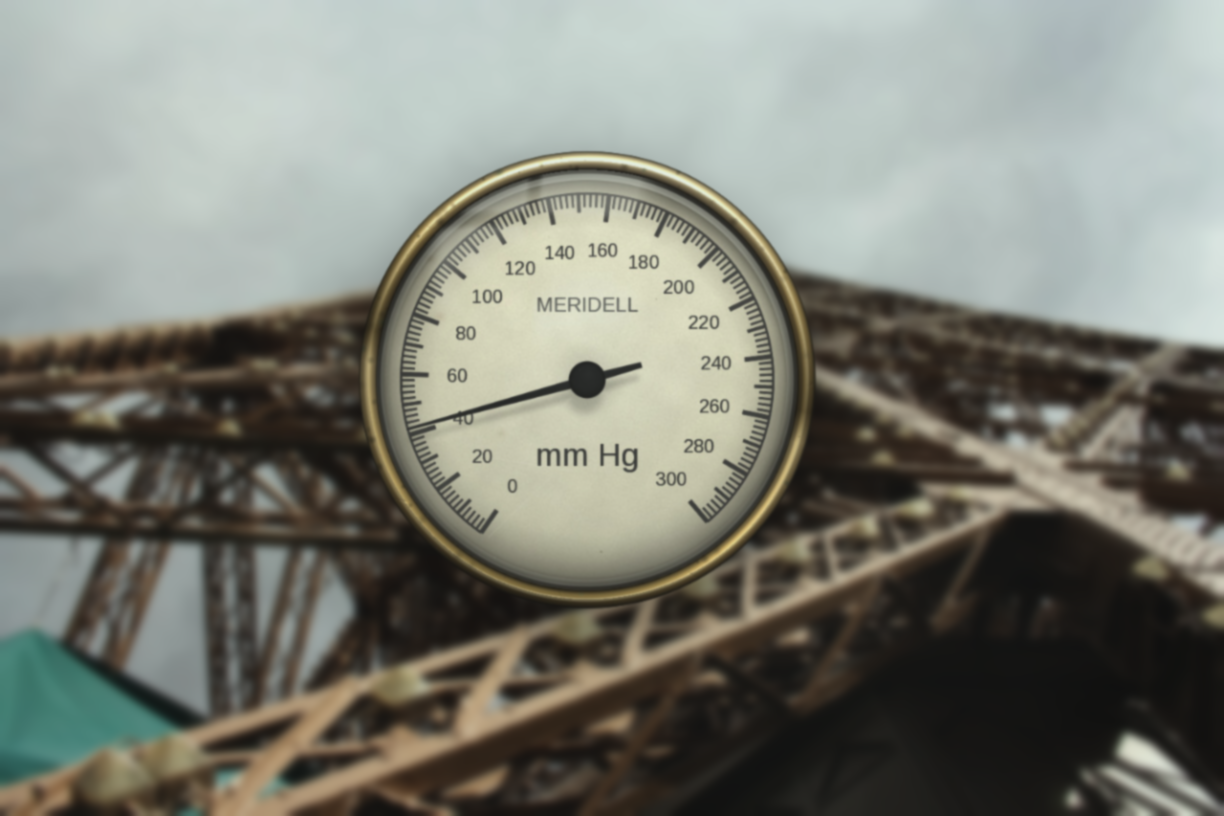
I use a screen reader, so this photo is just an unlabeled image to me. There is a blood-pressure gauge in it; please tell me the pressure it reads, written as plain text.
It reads 42 mmHg
